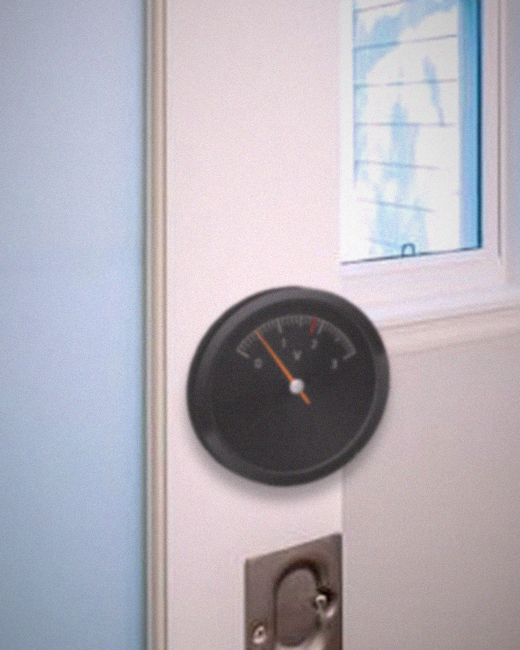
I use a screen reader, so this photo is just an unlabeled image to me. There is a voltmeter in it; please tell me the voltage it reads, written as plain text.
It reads 0.5 V
